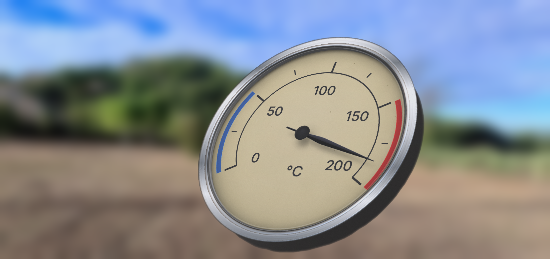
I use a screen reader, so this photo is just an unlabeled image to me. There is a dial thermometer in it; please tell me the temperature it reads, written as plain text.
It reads 187.5 °C
